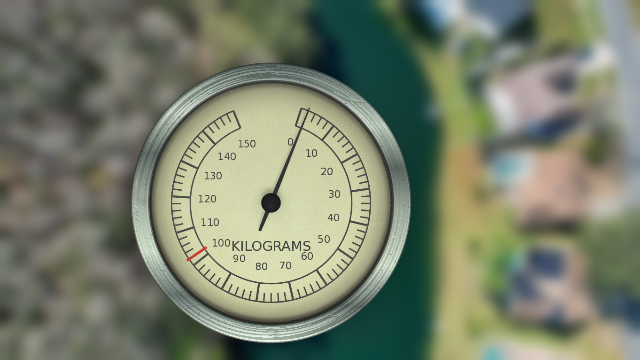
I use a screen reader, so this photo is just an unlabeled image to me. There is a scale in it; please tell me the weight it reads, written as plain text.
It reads 2 kg
